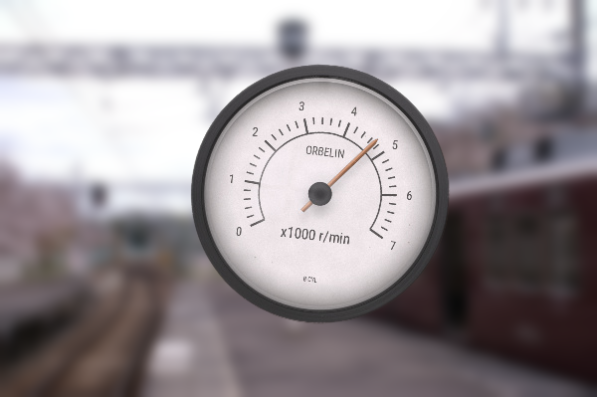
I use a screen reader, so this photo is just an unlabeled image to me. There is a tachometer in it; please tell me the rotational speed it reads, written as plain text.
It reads 4700 rpm
